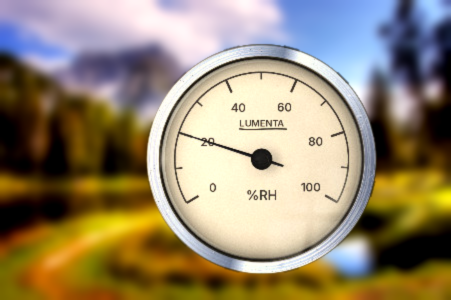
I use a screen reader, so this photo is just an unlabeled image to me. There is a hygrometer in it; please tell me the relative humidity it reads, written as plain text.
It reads 20 %
